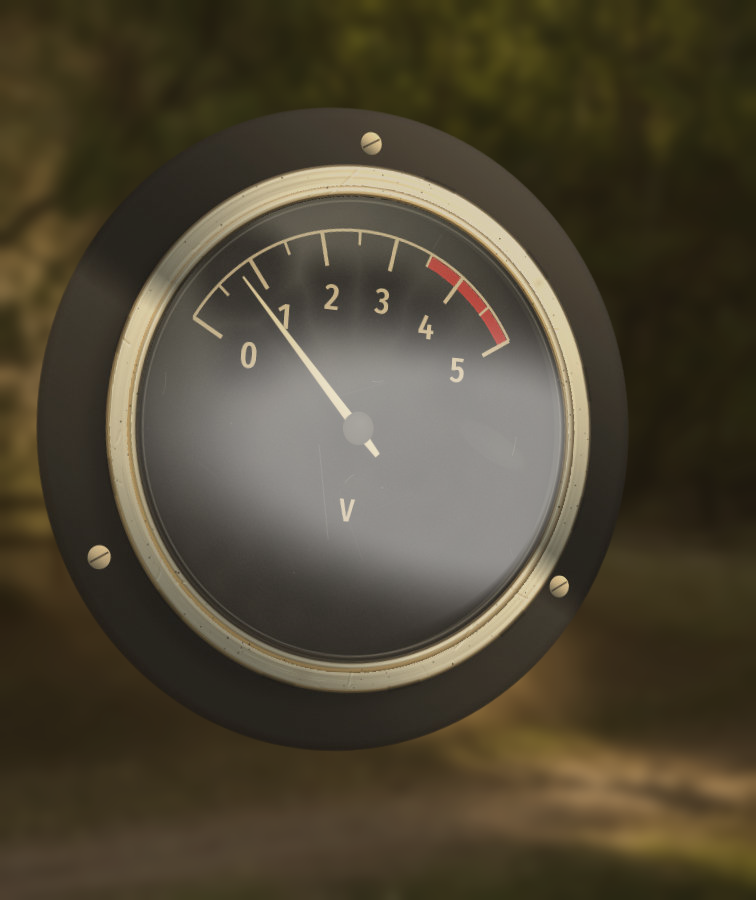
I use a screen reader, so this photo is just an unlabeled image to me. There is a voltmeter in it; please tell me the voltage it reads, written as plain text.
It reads 0.75 V
